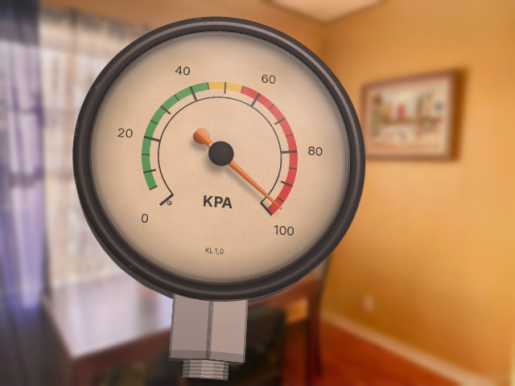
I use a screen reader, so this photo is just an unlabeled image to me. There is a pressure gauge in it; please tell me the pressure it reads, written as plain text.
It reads 97.5 kPa
